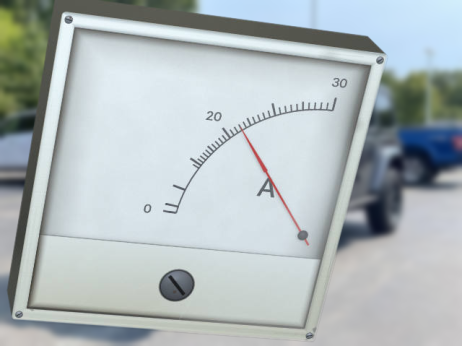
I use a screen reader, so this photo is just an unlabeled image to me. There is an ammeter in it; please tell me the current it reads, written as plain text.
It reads 21.5 A
